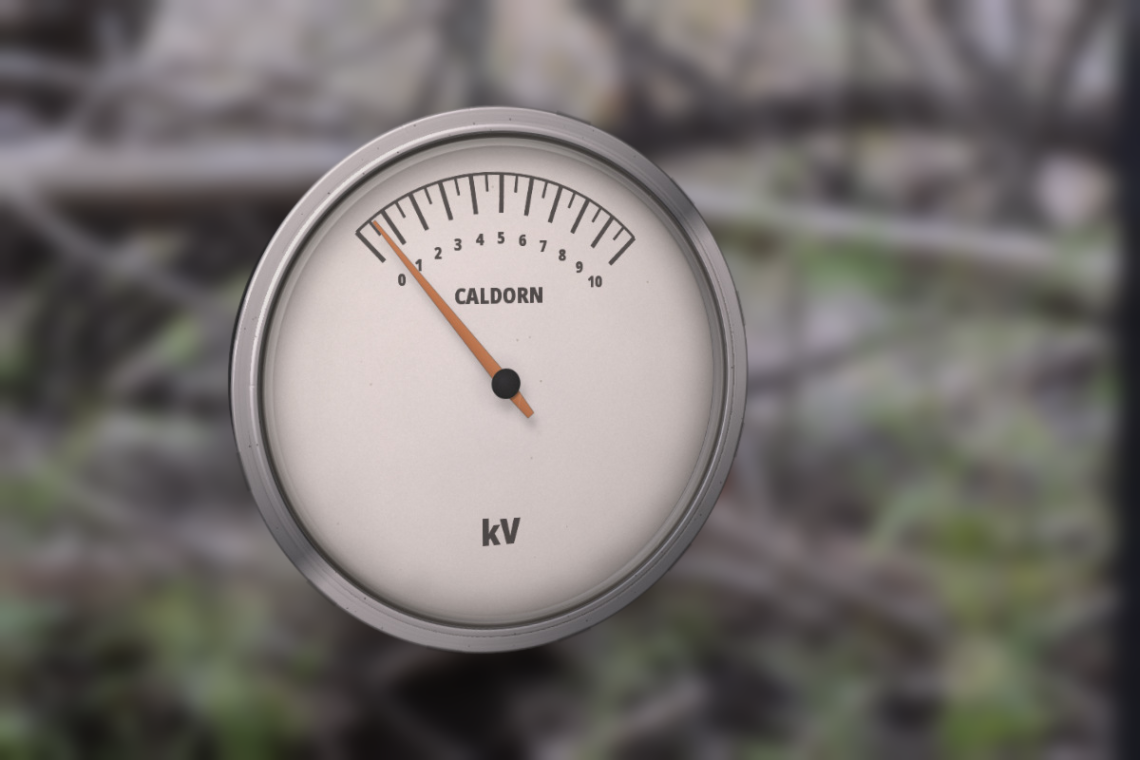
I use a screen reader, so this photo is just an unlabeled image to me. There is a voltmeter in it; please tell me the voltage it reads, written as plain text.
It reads 0.5 kV
